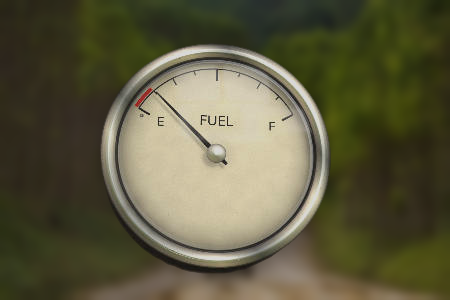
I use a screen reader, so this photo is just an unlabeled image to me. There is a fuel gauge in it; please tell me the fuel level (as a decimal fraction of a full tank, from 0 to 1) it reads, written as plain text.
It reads 0.125
